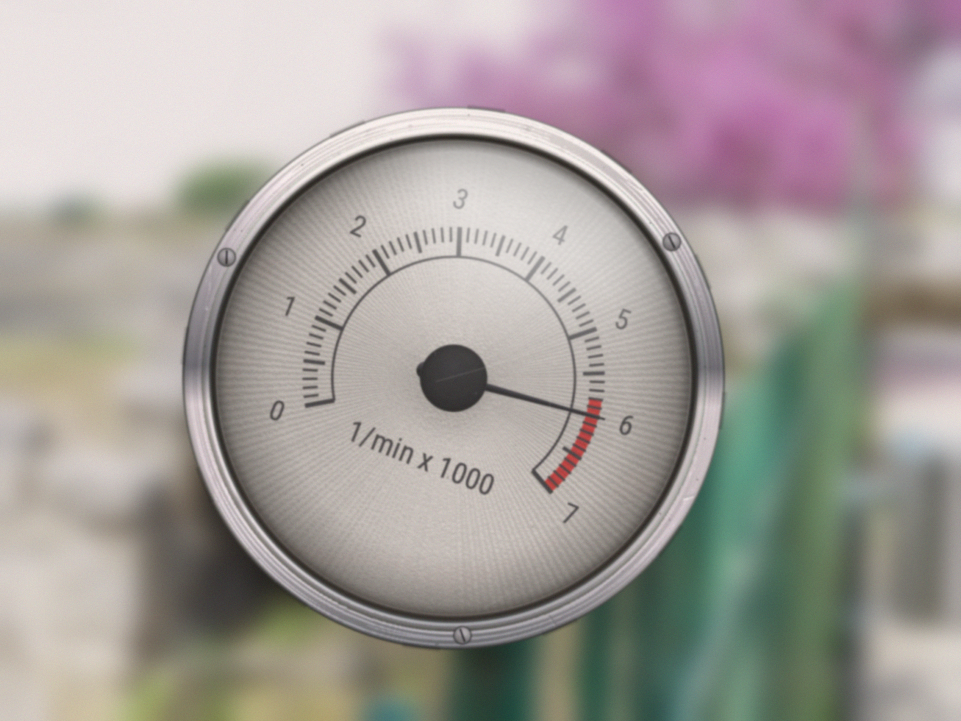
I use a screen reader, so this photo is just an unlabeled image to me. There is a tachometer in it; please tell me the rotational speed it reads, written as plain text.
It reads 6000 rpm
